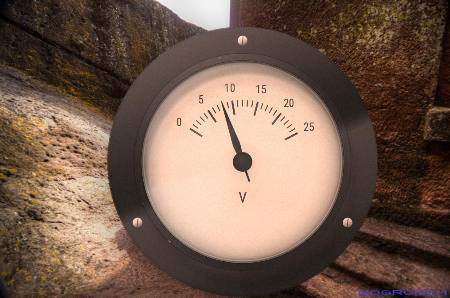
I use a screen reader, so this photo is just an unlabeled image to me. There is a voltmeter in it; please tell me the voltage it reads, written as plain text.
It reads 8 V
